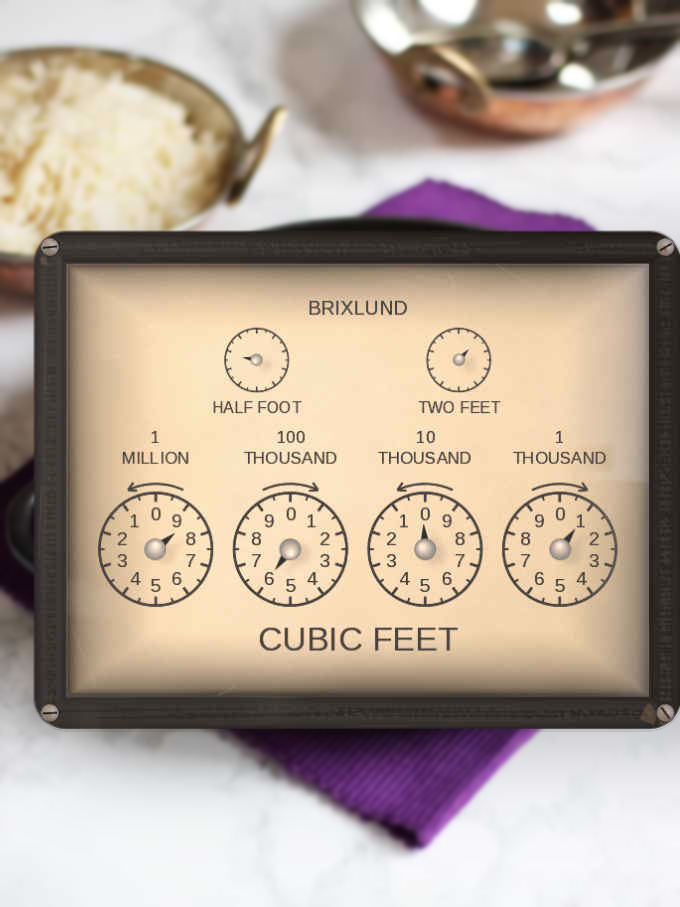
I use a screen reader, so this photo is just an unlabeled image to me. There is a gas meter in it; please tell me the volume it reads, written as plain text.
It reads 860100 ft³
